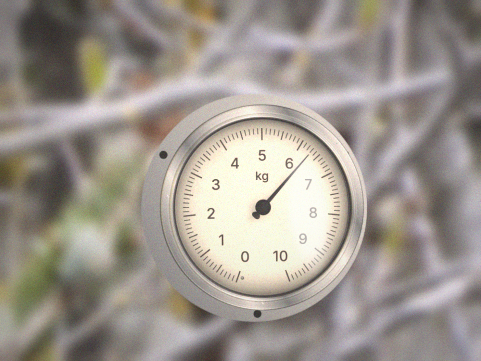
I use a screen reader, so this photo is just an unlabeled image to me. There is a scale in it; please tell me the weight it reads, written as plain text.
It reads 6.3 kg
